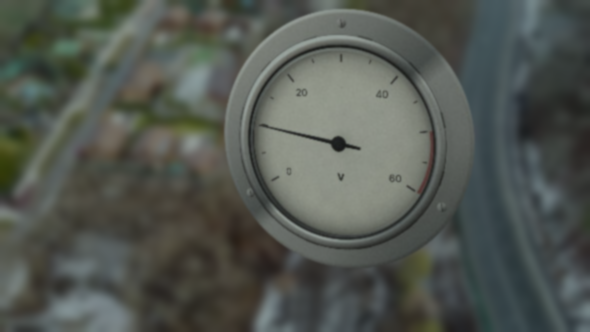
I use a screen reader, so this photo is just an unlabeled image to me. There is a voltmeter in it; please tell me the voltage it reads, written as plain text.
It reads 10 V
